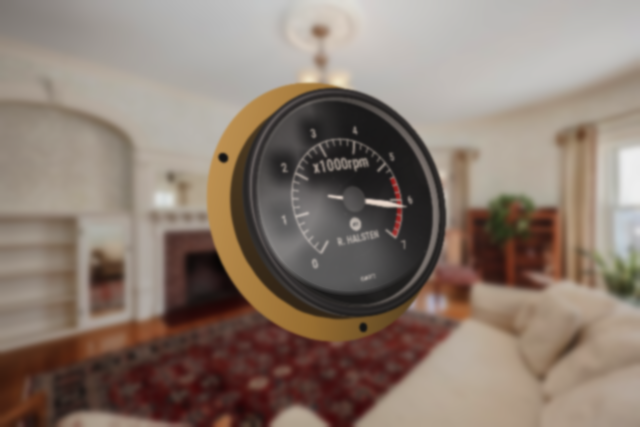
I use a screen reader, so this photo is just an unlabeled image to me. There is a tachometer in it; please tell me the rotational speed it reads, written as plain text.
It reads 6200 rpm
